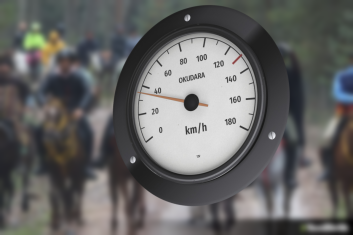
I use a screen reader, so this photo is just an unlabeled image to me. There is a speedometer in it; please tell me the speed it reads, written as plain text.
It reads 35 km/h
